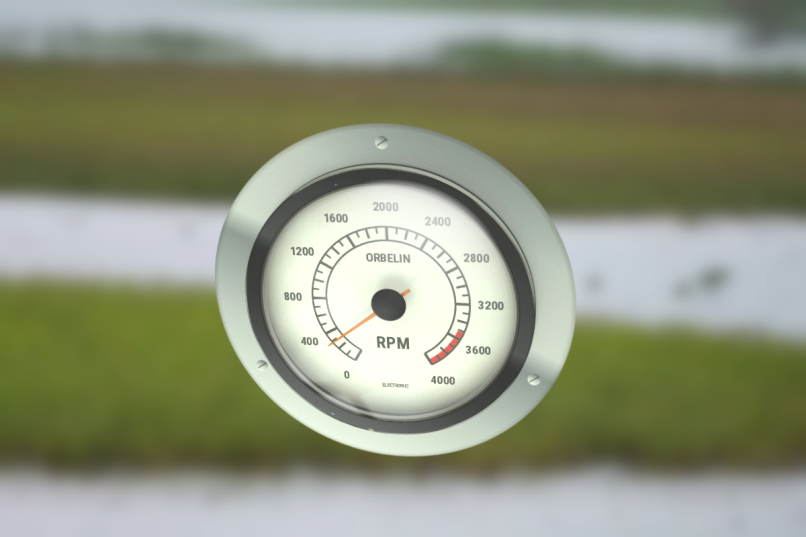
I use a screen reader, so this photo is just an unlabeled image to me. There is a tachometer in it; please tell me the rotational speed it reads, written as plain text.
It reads 300 rpm
